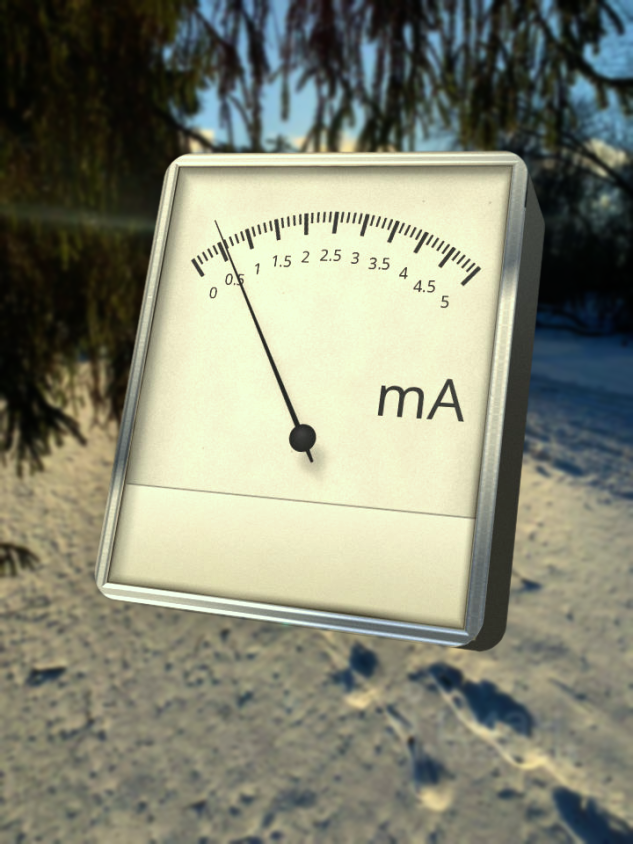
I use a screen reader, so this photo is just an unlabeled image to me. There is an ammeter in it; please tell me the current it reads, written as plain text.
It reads 0.6 mA
